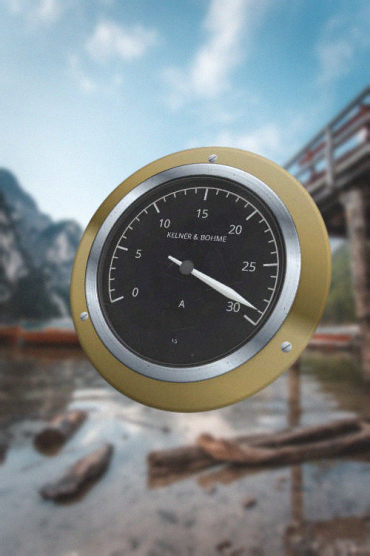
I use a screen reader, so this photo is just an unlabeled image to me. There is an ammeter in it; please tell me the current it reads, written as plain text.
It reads 29 A
